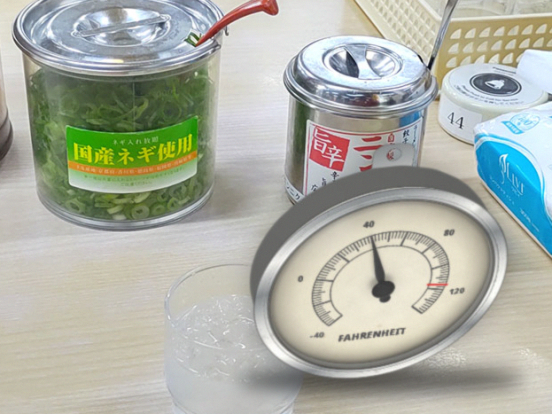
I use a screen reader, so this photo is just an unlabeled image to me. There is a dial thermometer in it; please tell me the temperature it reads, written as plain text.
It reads 40 °F
